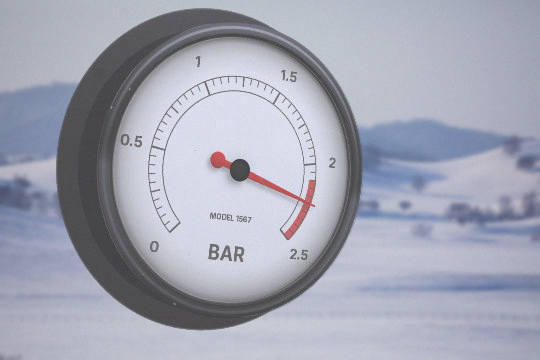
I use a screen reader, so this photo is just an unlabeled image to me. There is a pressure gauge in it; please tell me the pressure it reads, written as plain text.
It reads 2.25 bar
